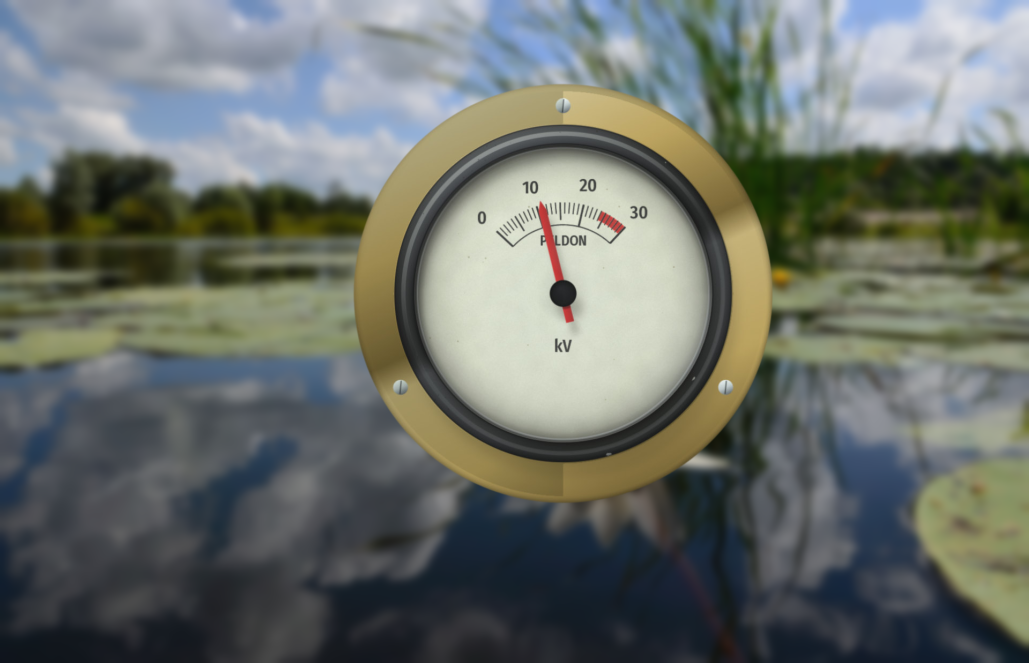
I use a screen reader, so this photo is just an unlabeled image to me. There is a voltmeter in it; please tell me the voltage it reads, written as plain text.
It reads 11 kV
